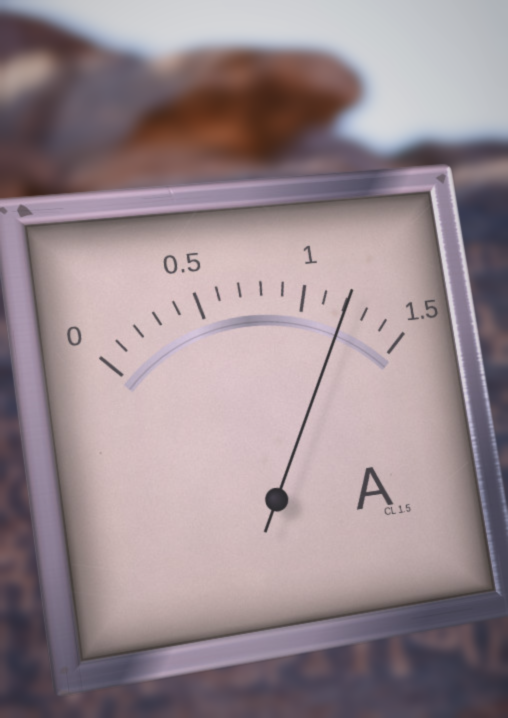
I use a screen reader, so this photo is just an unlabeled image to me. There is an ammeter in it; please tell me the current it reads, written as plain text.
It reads 1.2 A
